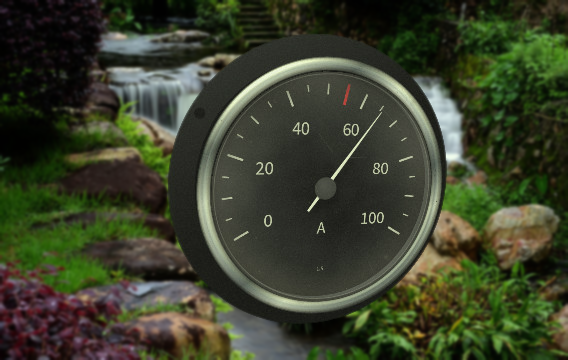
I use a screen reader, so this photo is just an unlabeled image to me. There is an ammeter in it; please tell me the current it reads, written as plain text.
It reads 65 A
